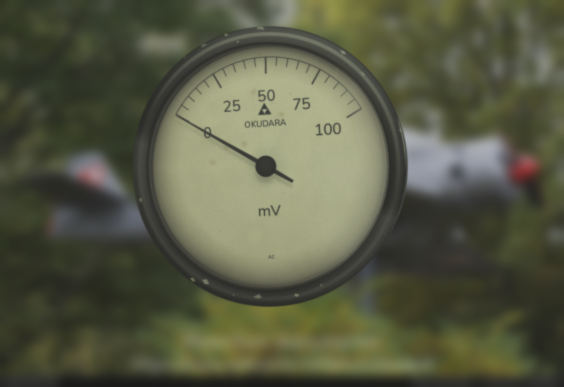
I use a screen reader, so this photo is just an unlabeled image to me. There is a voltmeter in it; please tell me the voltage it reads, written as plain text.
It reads 0 mV
